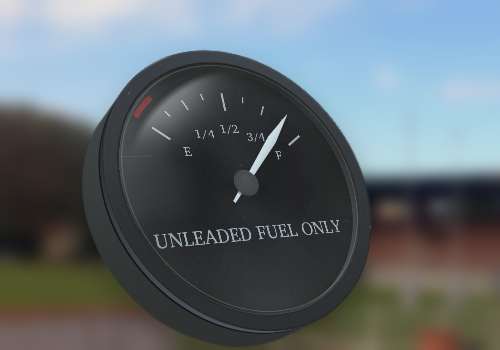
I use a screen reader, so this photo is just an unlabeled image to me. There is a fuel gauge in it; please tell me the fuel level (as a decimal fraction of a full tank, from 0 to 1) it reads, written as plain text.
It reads 0.875
